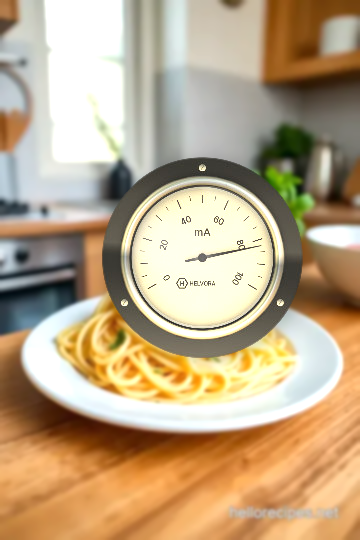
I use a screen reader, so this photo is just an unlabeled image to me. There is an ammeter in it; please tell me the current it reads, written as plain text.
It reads 82.5 mA
